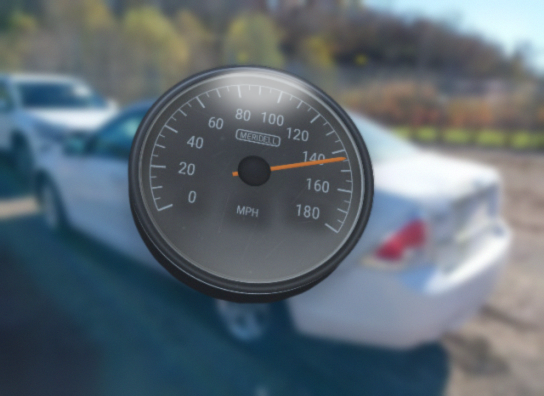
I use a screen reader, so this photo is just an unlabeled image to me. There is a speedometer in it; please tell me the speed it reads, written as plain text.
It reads 145 mph
